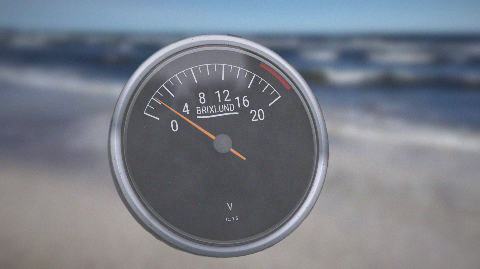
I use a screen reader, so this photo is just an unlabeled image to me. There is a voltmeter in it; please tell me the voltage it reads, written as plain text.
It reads 2 V
